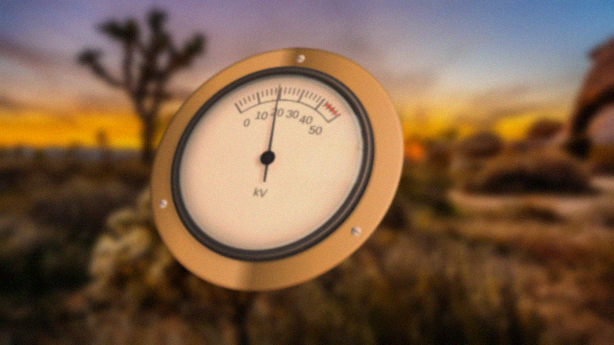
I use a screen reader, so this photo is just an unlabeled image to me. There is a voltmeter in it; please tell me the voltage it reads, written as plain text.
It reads 20 kV
